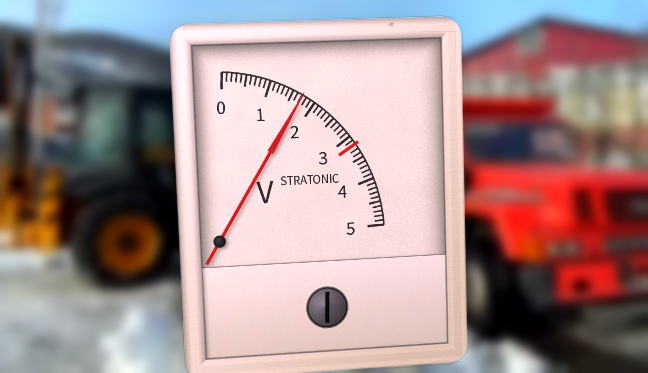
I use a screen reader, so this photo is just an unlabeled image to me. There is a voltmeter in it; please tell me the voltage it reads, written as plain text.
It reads 1.7 V
